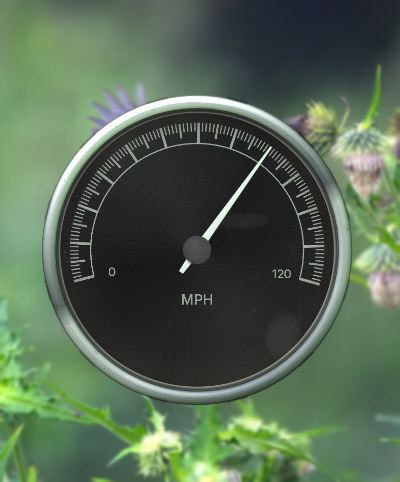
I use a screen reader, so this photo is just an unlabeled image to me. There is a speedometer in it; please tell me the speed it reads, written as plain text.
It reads 80 mph
